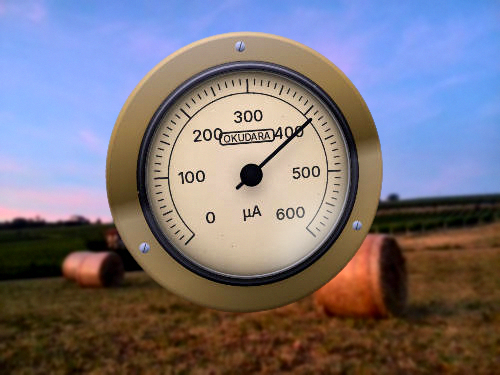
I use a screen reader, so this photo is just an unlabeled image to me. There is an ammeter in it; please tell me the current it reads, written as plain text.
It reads 410 µA
